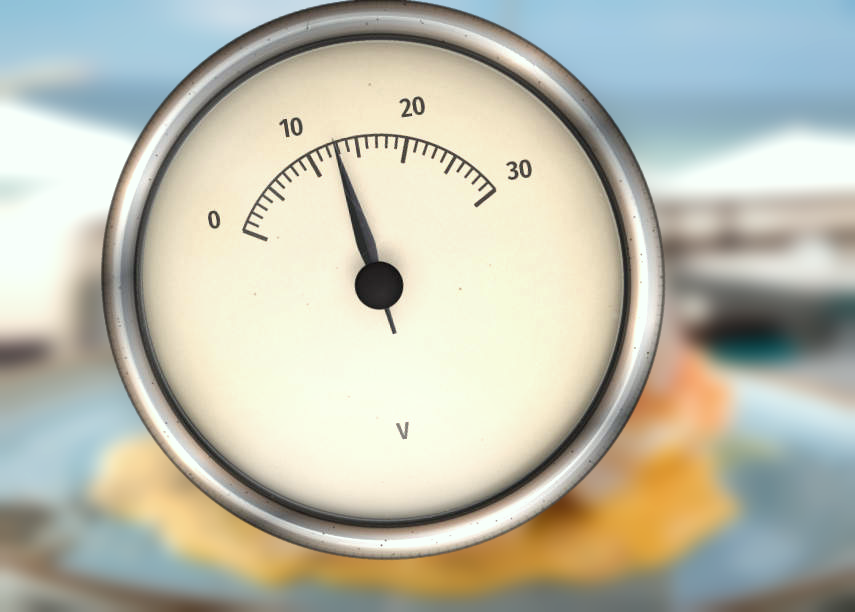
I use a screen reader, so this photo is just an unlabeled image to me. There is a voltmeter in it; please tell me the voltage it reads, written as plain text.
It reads 13 V
